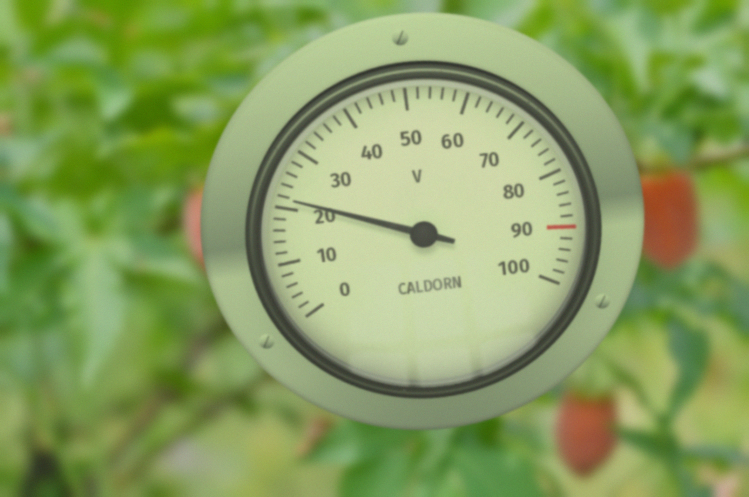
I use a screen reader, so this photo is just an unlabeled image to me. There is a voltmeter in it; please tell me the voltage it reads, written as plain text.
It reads 22 V
